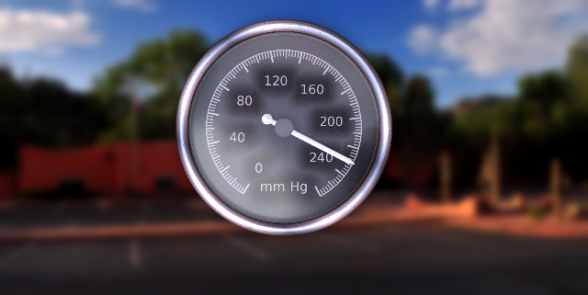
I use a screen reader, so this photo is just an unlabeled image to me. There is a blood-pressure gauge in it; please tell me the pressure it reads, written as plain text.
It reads 230 mmHg
